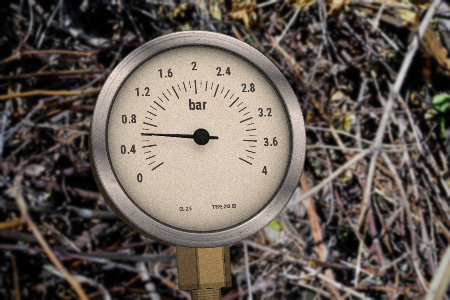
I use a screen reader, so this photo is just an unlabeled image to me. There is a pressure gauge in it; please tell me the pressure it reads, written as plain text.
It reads 0.6 bar
